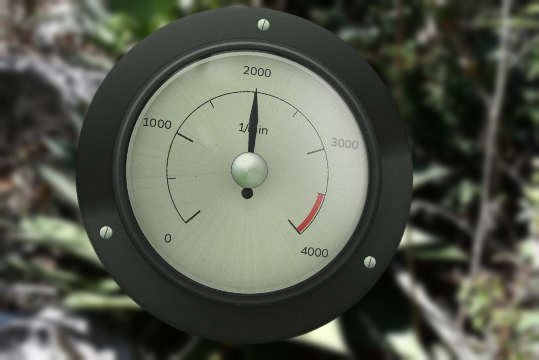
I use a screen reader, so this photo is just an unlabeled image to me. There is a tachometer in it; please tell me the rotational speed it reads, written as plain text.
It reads 2000 rpm
